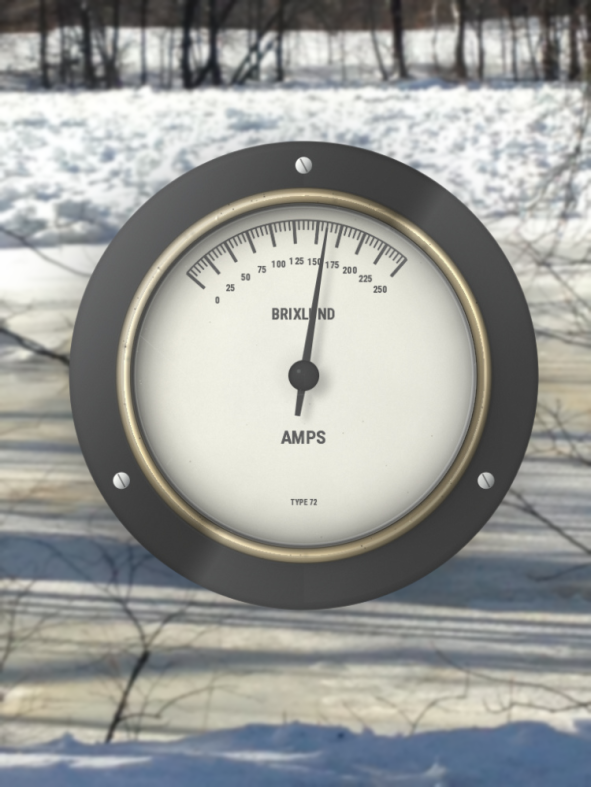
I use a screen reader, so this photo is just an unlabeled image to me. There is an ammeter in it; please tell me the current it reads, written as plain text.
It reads 160 A
